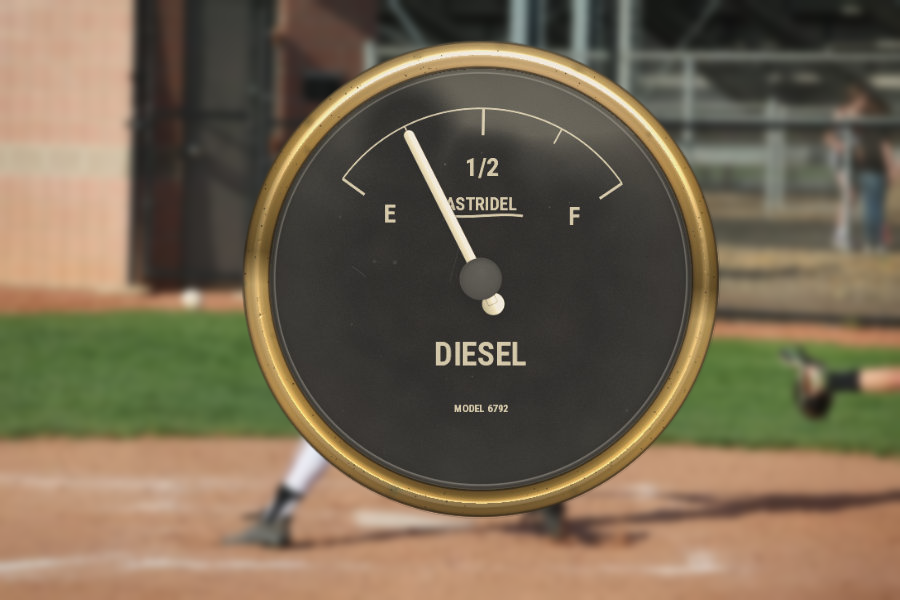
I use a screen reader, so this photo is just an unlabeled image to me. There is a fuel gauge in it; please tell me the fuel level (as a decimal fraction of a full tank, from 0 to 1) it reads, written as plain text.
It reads 0.25
